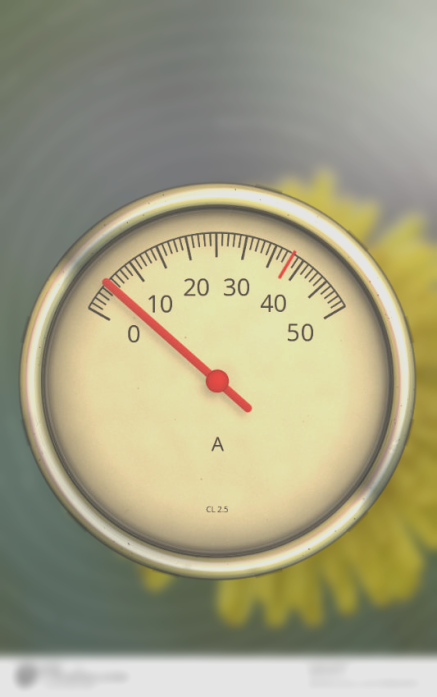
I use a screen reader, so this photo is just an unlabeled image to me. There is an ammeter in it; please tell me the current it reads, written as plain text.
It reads 5 A
